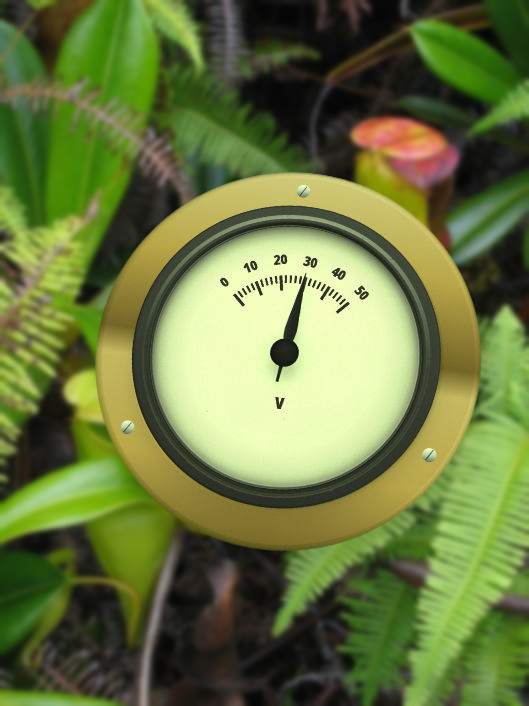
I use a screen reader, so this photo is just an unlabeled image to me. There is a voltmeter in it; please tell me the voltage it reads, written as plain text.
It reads 30 V
